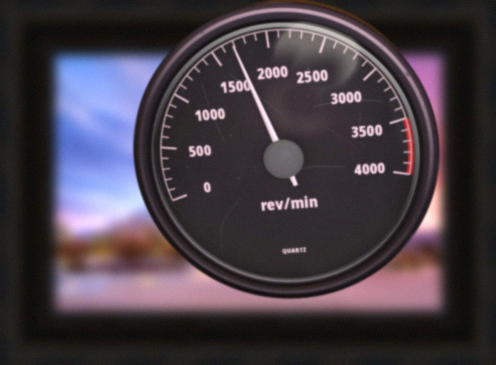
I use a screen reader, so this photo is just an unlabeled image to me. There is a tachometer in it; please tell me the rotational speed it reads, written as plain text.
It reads 1700 rpm
